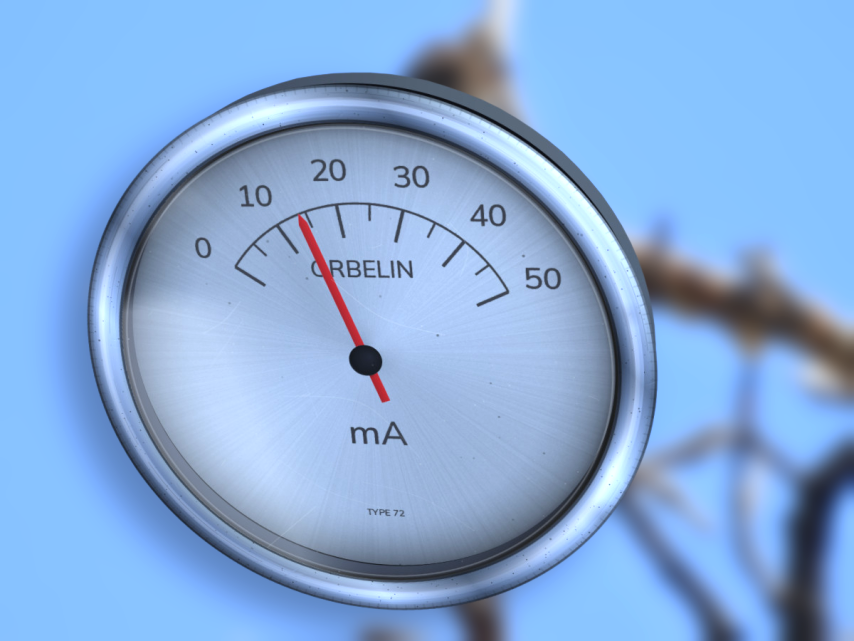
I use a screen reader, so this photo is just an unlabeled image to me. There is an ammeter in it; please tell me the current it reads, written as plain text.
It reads 15 mA
